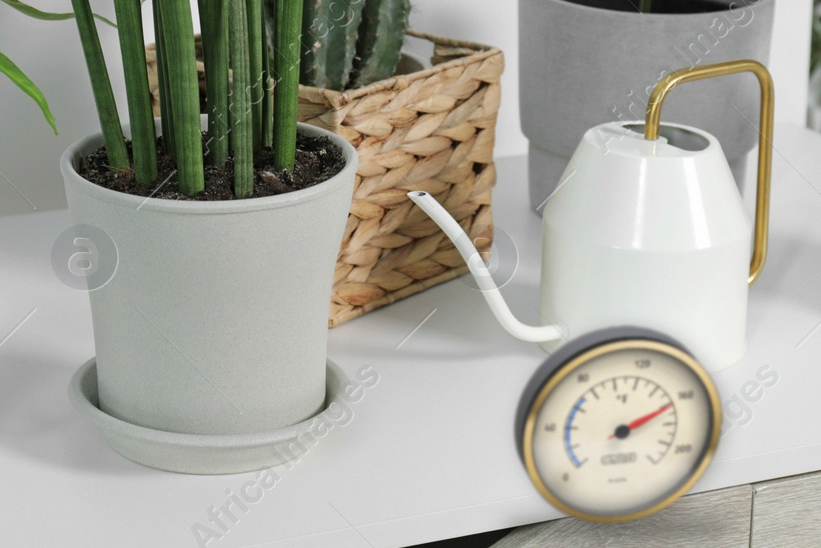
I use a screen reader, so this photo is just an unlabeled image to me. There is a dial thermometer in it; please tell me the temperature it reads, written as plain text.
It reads 160 °F
